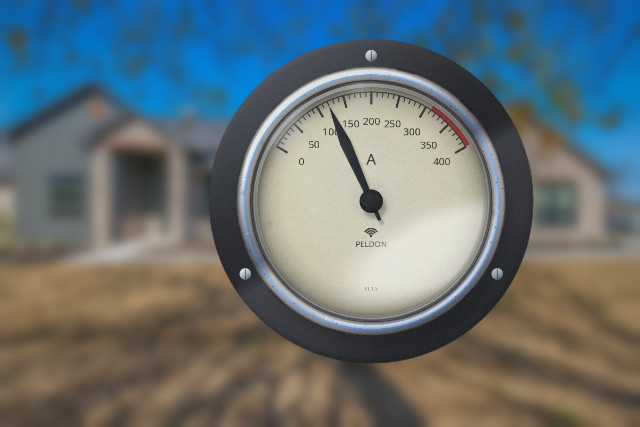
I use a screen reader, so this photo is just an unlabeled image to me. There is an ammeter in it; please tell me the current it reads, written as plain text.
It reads 120 A
